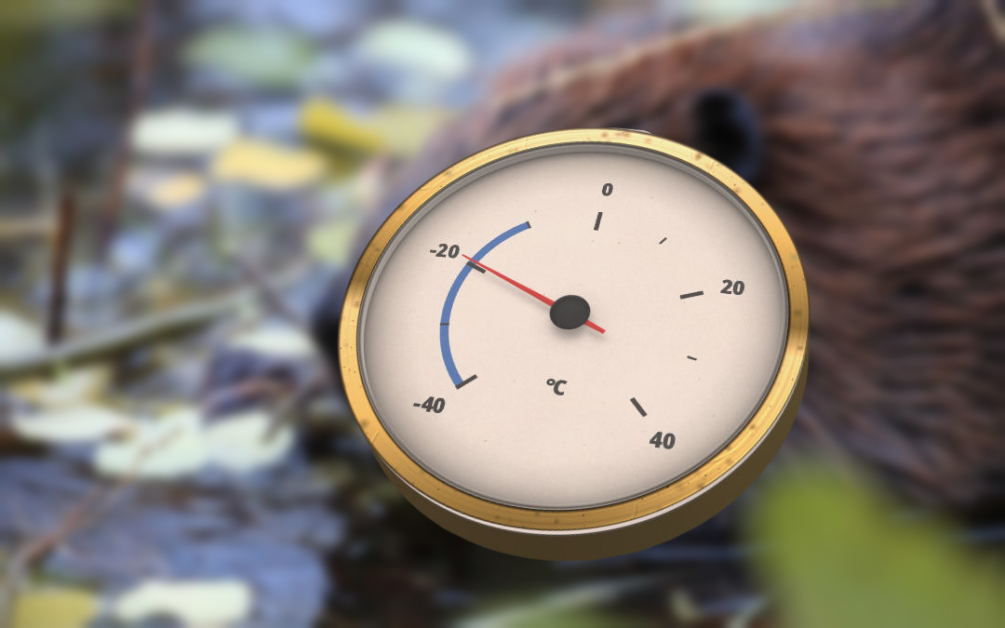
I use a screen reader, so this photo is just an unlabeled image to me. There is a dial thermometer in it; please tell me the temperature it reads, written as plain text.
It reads -20 °C
